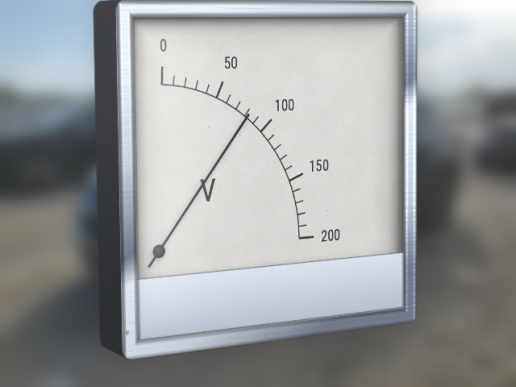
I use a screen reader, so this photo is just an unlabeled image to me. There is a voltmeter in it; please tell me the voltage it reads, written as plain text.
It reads 80 V
